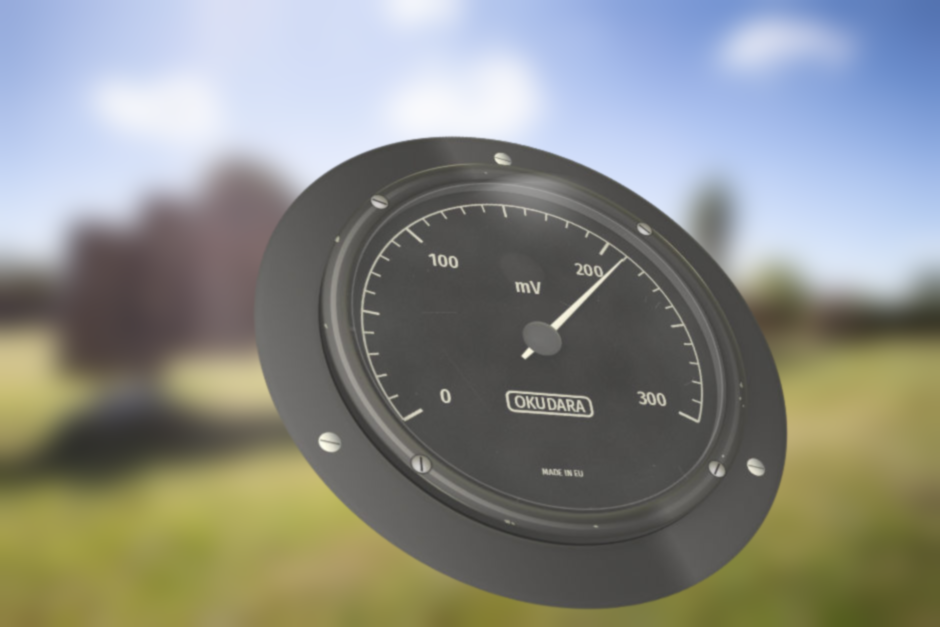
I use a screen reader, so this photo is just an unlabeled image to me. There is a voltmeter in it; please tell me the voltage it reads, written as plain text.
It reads 210 mV
